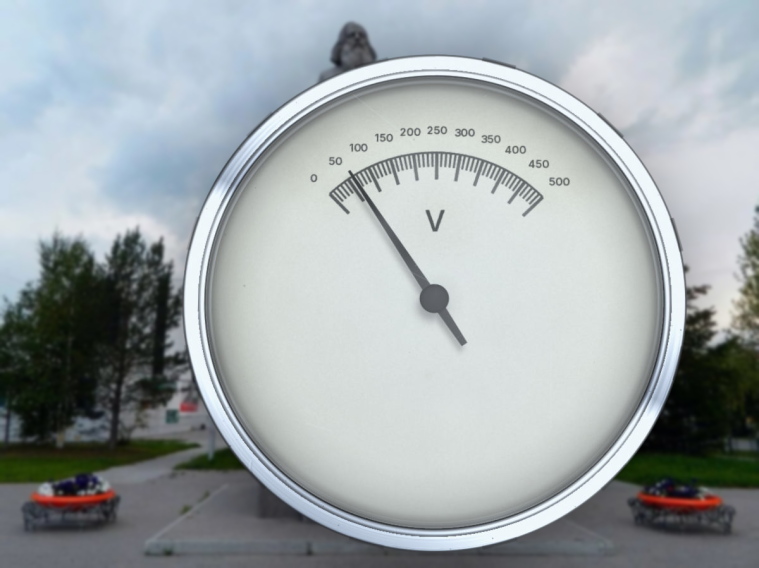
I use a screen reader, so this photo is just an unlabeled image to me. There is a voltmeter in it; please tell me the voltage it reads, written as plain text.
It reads 60 V
